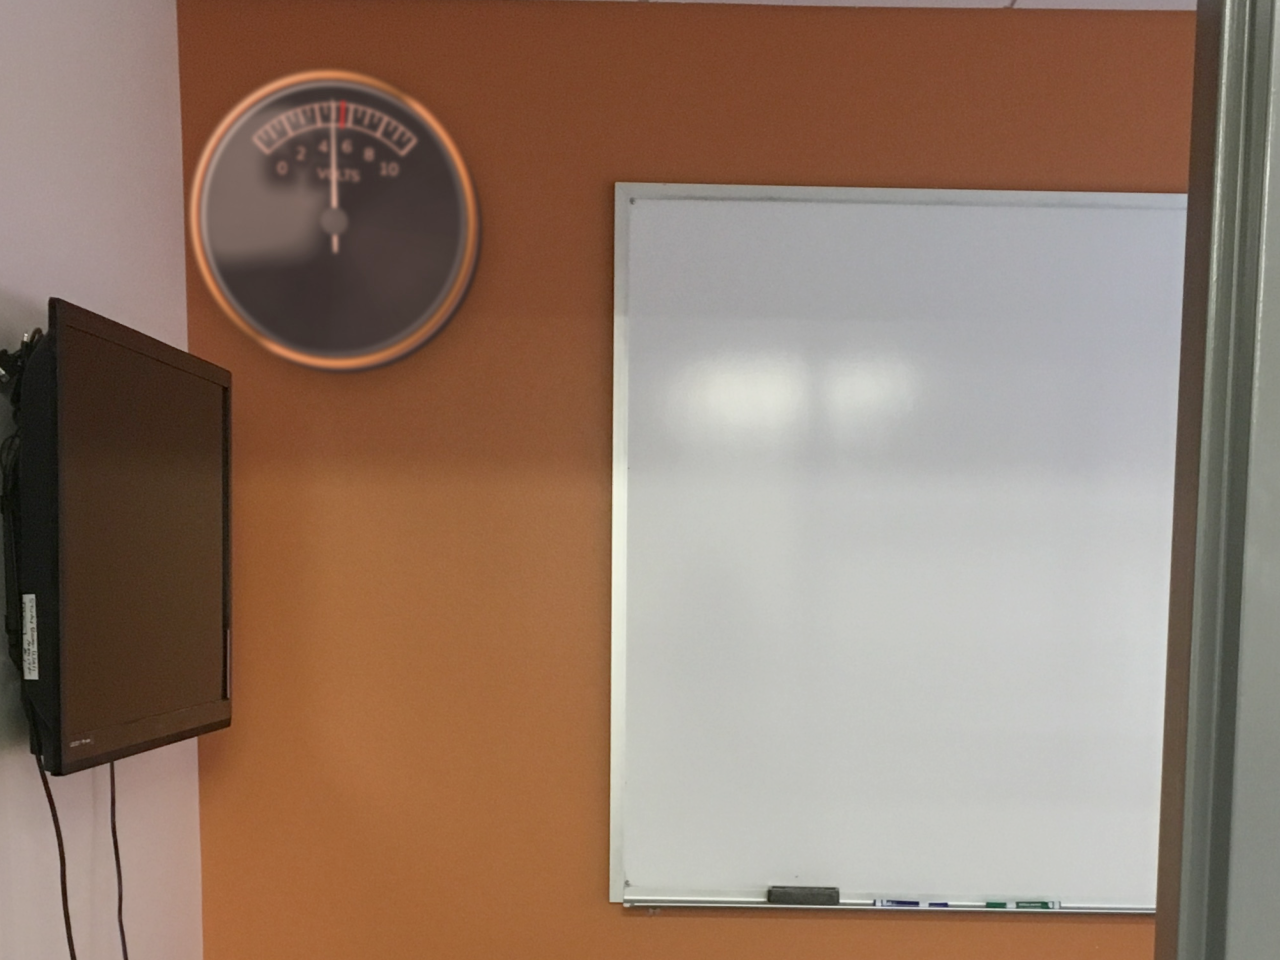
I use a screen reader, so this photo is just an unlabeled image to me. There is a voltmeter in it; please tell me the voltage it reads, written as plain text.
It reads 5 V
